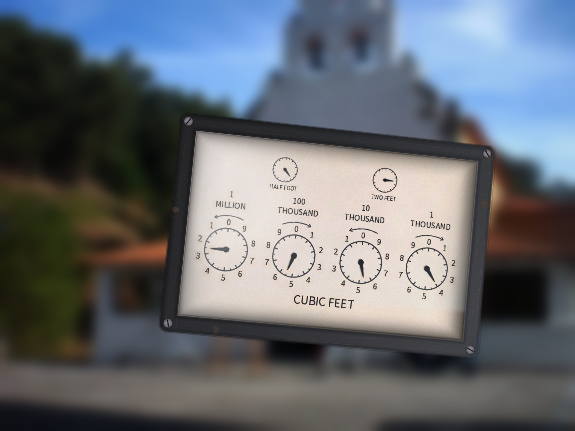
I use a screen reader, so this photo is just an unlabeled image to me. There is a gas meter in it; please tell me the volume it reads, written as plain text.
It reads 255400 ft³
